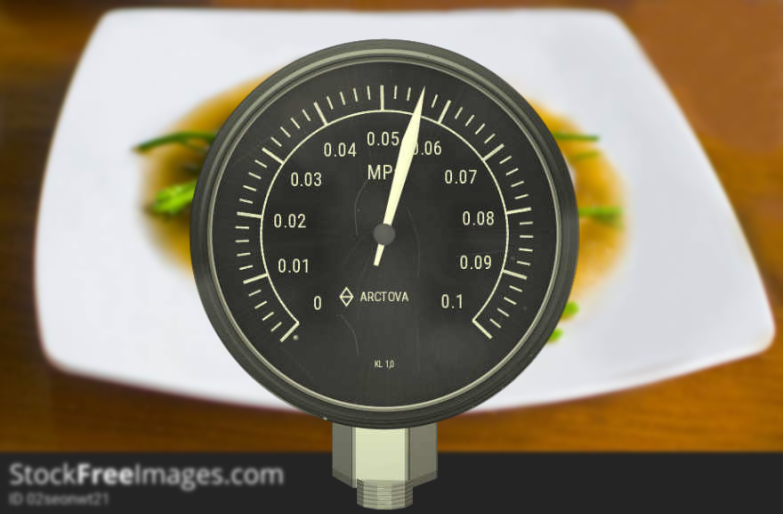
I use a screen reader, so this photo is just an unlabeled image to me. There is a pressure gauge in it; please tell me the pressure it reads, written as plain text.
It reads 0.056 MPa
